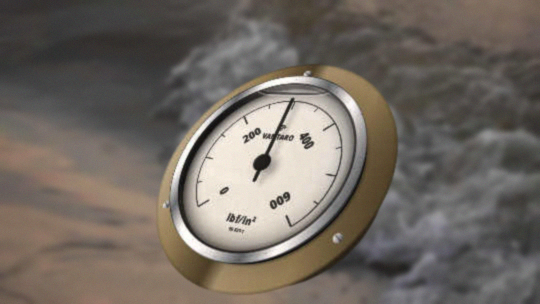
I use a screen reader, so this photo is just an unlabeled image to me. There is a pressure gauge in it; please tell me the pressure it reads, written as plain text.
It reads 300 psi
